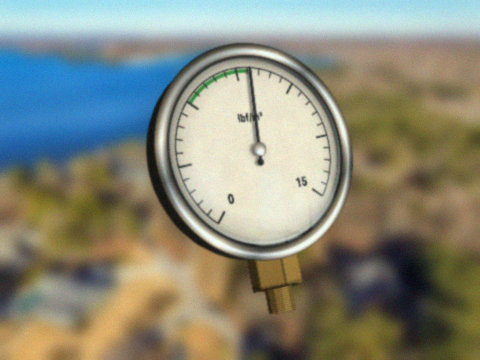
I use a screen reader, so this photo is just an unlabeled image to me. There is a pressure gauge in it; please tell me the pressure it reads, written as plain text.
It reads 8 psi
